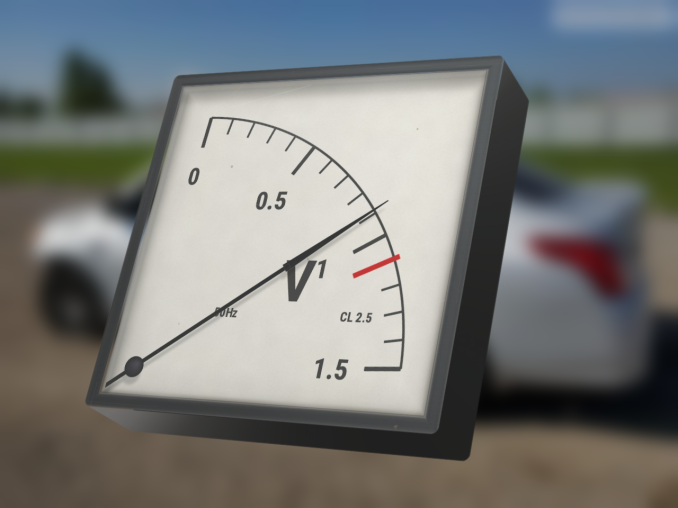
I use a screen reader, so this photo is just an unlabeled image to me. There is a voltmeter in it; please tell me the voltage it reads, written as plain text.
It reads 0.9 V
